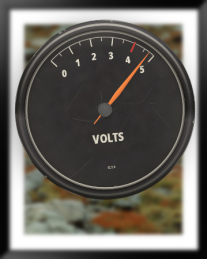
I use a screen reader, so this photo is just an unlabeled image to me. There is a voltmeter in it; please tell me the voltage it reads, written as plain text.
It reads 4.75 V
